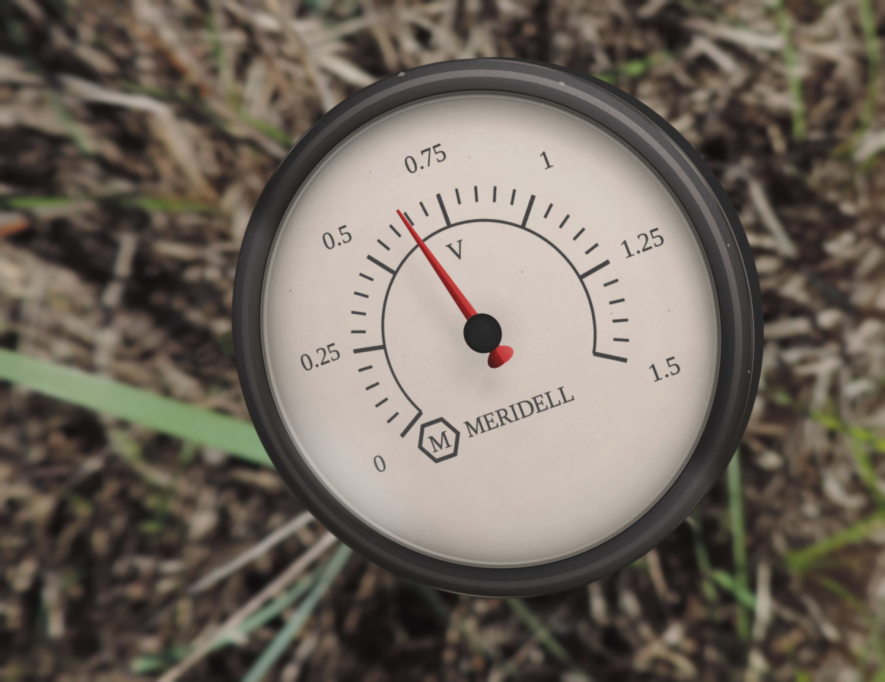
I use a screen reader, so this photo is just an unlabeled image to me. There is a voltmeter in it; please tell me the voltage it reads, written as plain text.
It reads 0.65 V
